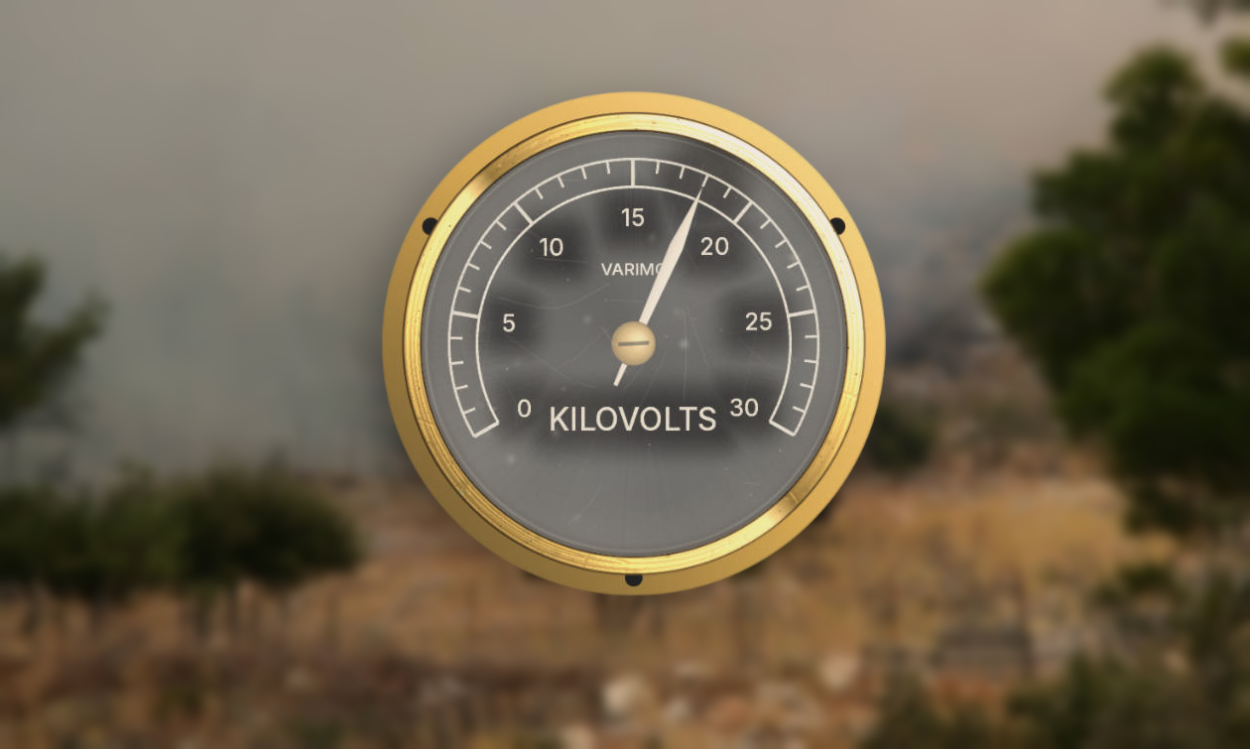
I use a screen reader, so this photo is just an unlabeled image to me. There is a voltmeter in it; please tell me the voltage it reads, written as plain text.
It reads 18 kV
